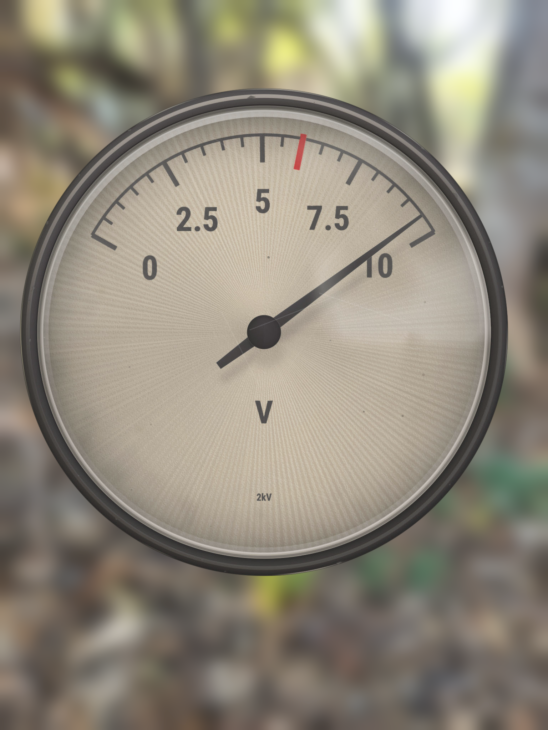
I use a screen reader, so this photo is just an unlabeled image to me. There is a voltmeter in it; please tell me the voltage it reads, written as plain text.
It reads 9.5 V
